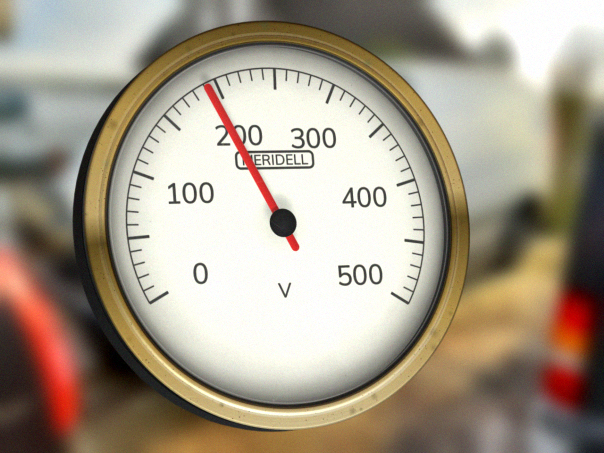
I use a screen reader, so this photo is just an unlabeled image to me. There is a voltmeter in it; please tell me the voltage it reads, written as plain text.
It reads 190 V
